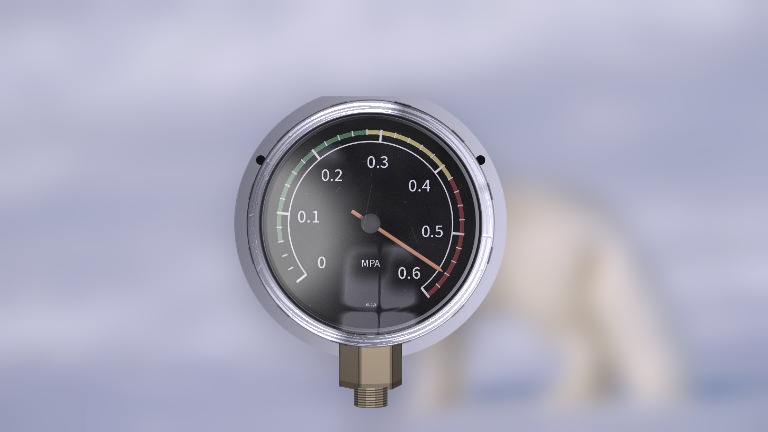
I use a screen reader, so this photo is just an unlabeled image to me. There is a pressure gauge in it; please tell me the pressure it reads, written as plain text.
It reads 0.56 MPa
